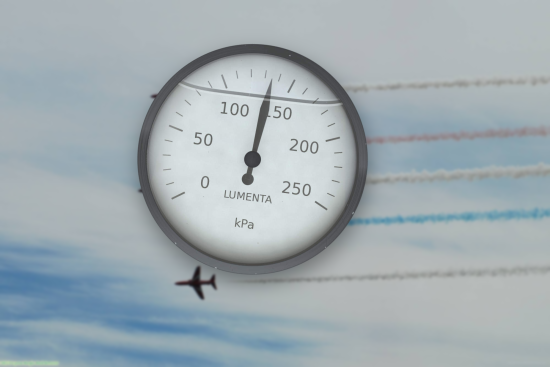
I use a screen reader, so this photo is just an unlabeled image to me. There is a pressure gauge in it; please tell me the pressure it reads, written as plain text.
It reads 135 kPa
